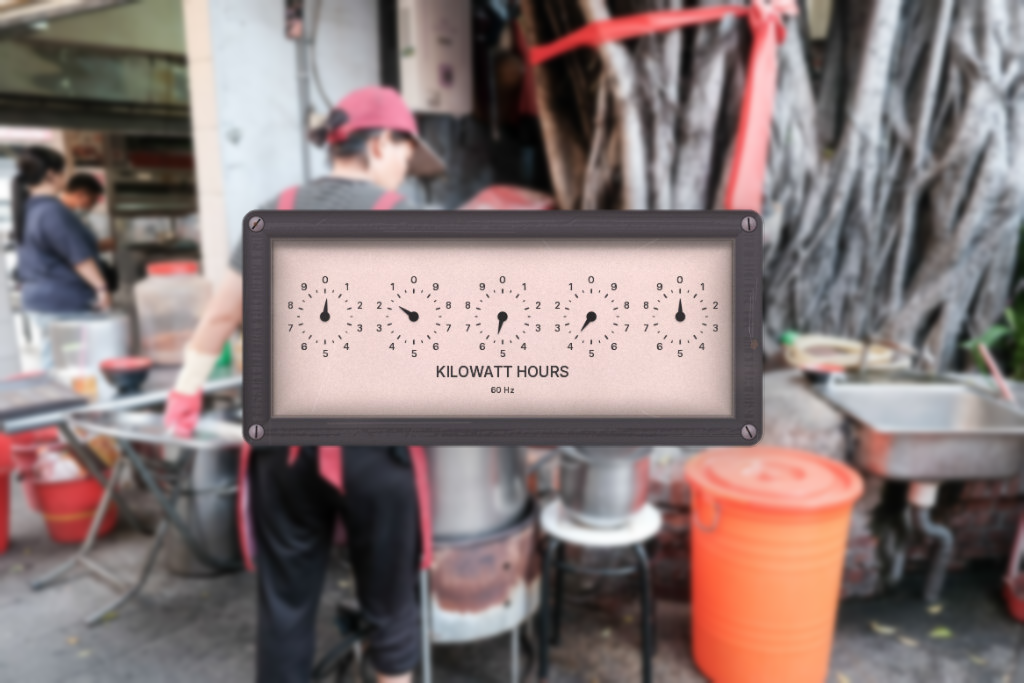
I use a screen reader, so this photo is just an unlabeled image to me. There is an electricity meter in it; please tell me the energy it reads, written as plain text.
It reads 1540 kWh
